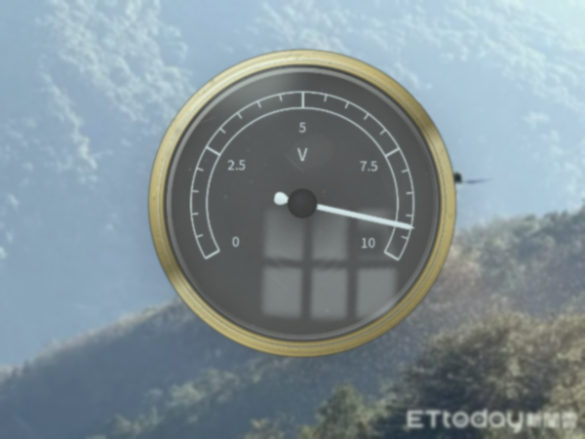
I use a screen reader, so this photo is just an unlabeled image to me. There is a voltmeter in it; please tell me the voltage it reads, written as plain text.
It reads 9.25 V
